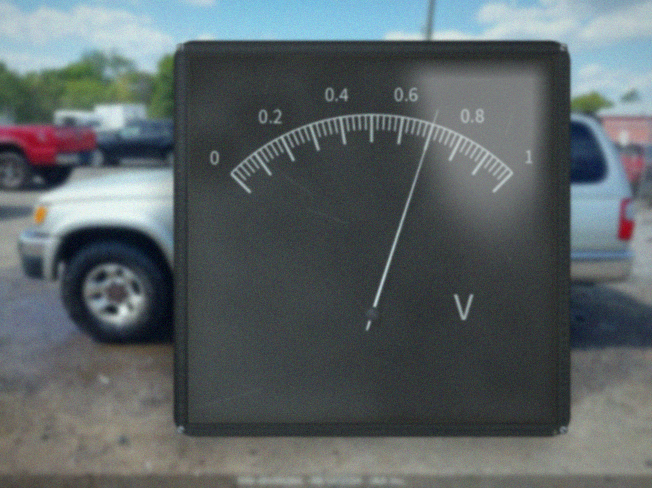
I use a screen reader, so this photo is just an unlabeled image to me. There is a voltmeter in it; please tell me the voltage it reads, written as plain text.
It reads 0.7 V
